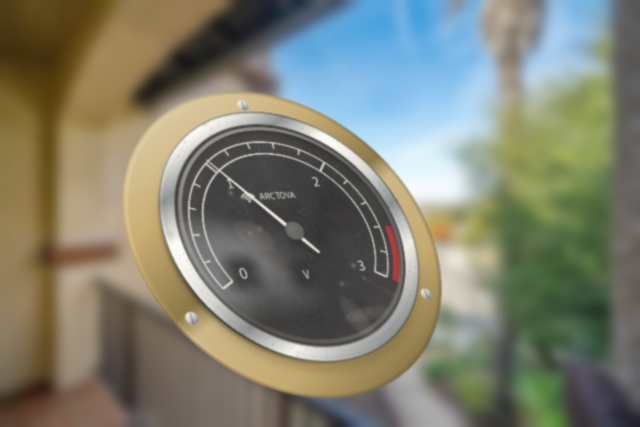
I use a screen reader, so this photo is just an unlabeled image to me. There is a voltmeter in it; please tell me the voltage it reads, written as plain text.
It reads 1 V
